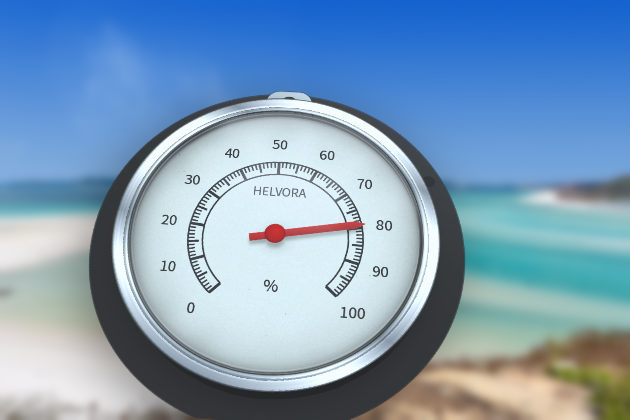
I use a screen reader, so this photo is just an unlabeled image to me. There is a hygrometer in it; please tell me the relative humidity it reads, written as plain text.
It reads 80 %
